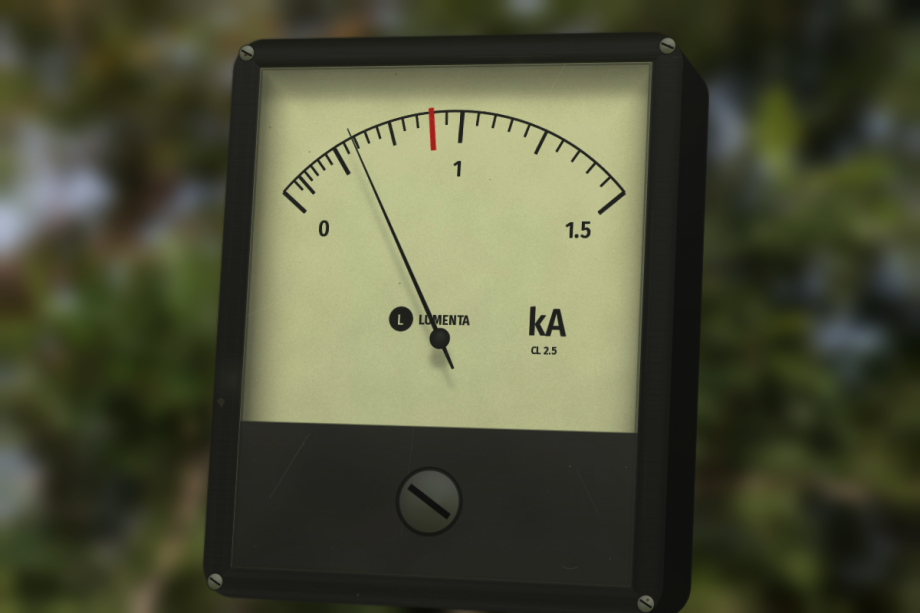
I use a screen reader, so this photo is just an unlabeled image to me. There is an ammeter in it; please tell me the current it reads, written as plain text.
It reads 0.6 kA
